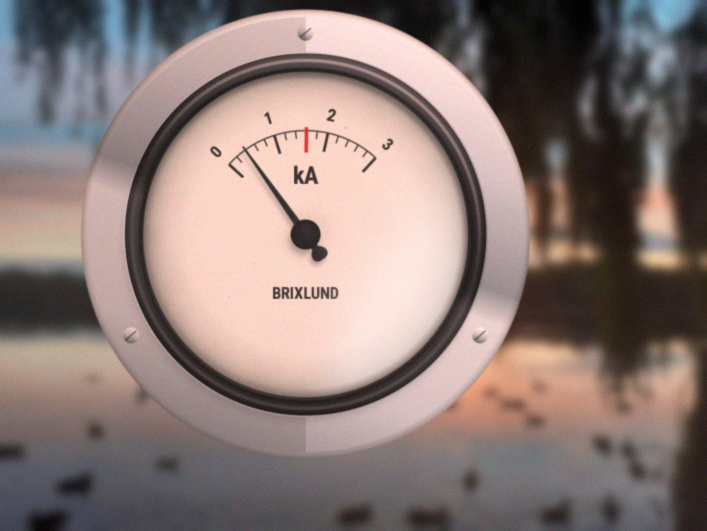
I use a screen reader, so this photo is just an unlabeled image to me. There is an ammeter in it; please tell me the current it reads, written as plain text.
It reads 0.4 kA
